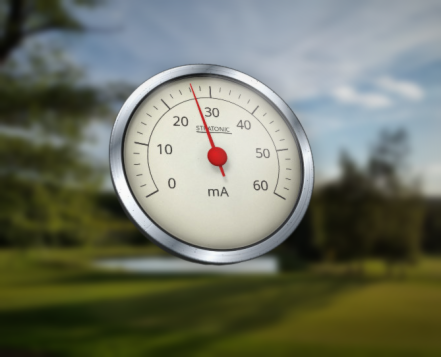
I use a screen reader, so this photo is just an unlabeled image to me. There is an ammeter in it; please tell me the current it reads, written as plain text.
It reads 26 mA
